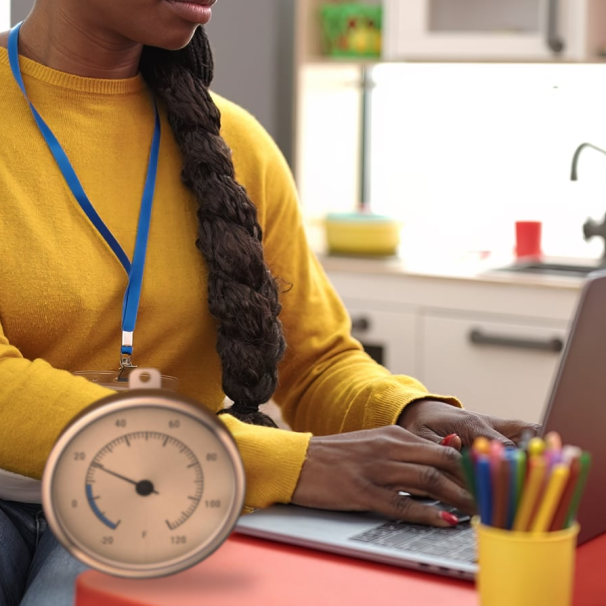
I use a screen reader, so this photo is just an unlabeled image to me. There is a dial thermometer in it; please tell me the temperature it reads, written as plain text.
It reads 20 °F
